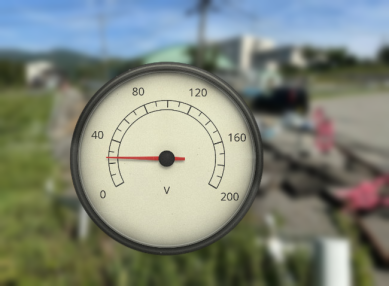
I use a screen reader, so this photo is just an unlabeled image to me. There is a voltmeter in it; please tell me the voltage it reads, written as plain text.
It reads 25 V
